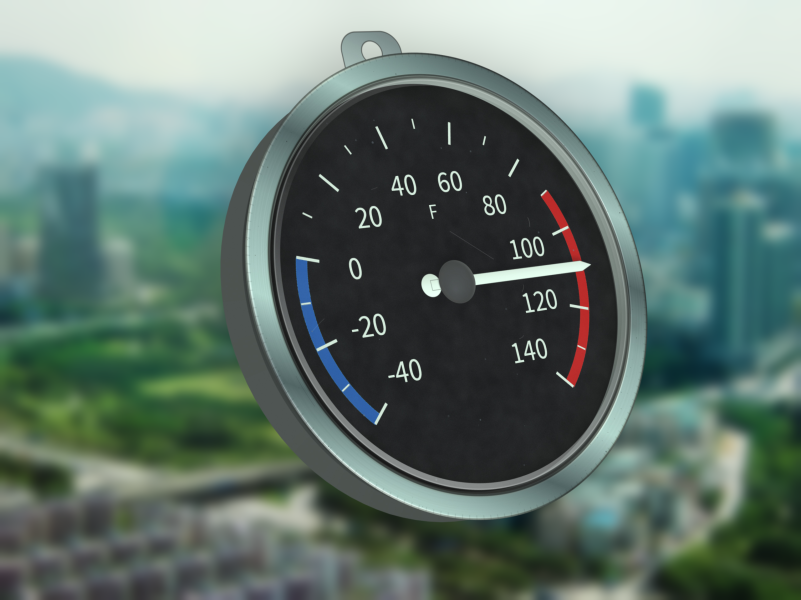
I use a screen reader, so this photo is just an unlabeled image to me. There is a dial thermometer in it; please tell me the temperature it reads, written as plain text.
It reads 110 °F
